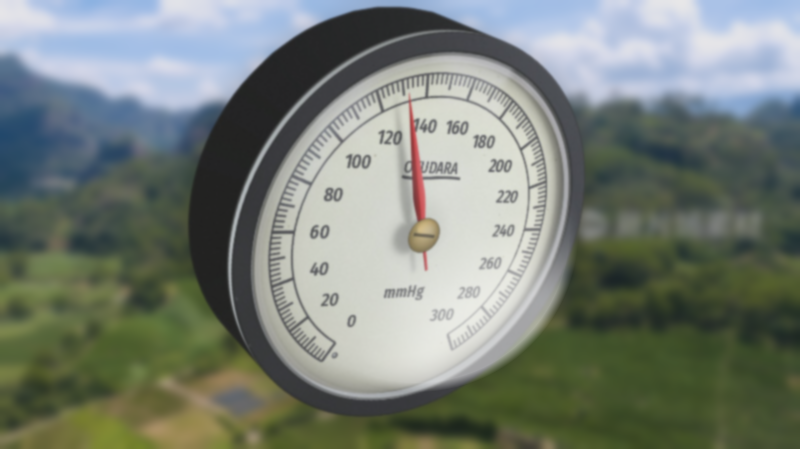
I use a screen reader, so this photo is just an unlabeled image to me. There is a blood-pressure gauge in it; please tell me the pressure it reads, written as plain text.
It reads 130 mmHg
